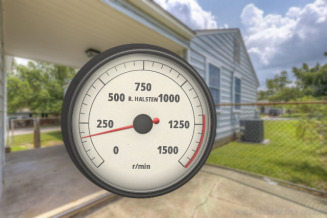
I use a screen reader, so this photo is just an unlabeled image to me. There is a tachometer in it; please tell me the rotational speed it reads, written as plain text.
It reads 175 rpm
